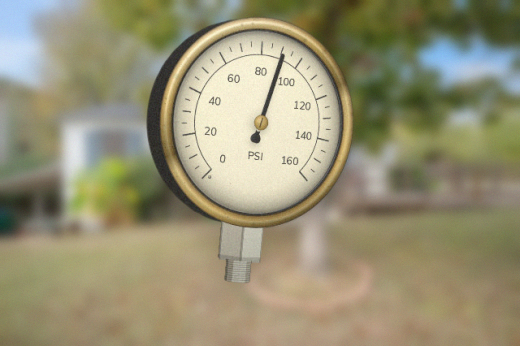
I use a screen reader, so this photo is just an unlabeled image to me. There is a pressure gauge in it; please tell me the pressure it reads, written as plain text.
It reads 90 psi
